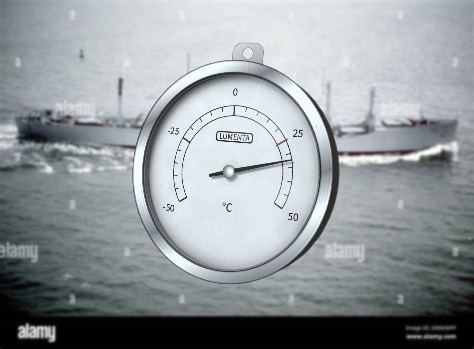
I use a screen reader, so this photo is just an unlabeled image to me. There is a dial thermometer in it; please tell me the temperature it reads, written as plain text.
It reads 32.5 °C
